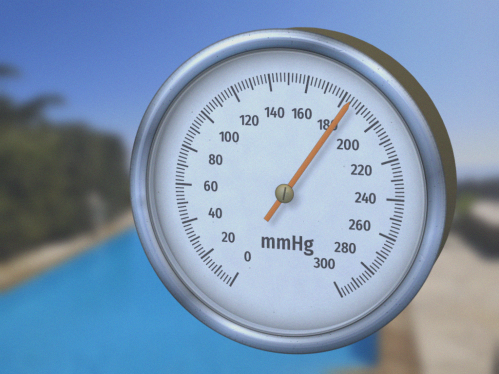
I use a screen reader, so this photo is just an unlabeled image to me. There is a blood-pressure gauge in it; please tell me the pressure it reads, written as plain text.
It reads 184 mmHg
